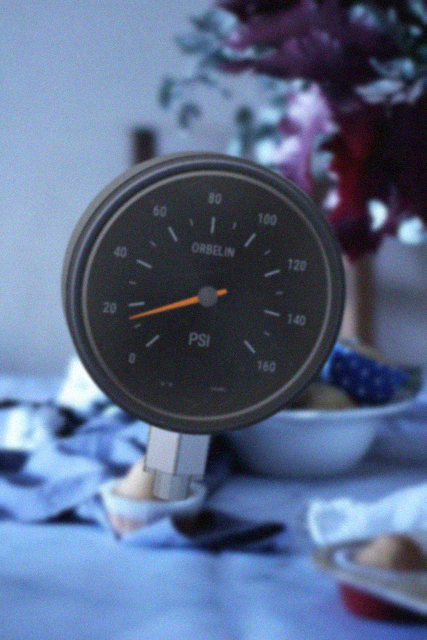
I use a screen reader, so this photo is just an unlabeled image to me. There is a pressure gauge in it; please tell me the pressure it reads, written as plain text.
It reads 15 psi
